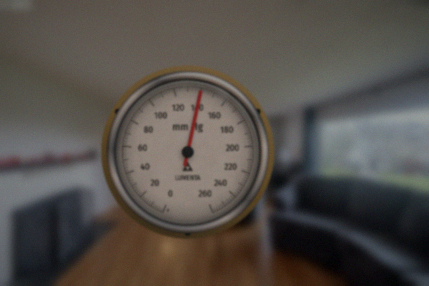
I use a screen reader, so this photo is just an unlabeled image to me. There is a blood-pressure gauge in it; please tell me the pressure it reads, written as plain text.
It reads 140 mmHg
